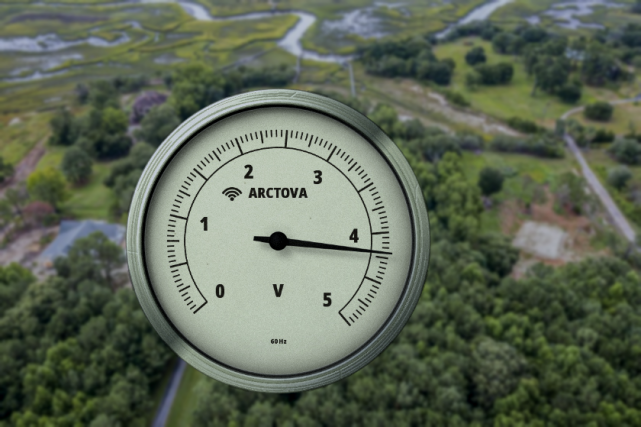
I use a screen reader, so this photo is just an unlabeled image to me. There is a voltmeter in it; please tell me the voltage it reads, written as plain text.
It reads 4.2 V
